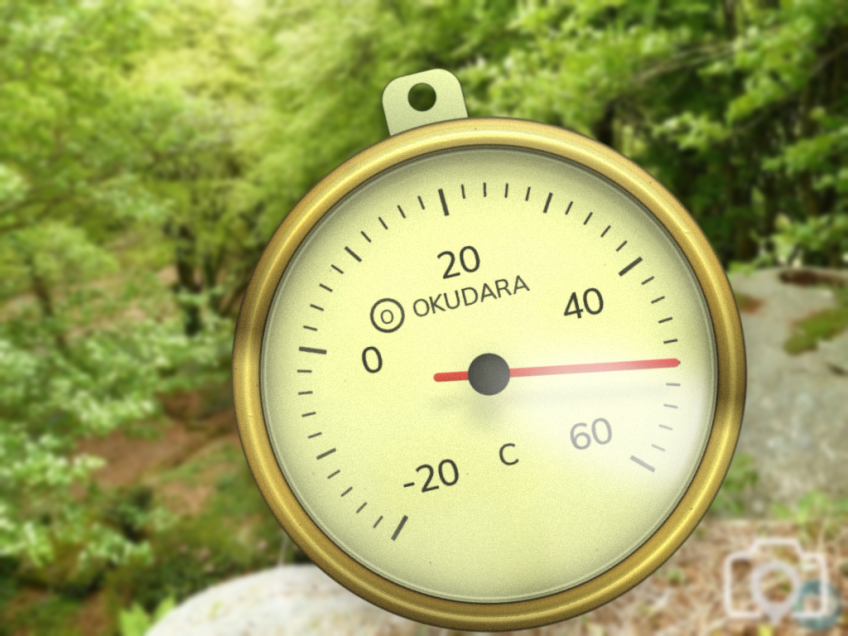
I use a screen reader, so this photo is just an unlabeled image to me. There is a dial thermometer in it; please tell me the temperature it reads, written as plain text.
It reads 50 °C
